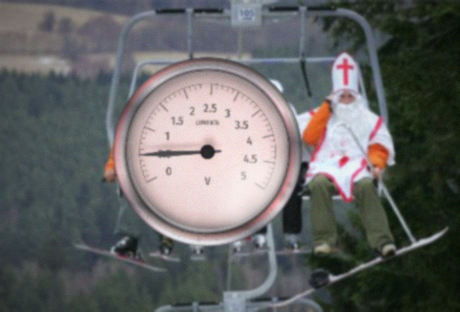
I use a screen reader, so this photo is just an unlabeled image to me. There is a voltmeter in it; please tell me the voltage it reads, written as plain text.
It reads 0.5 V
